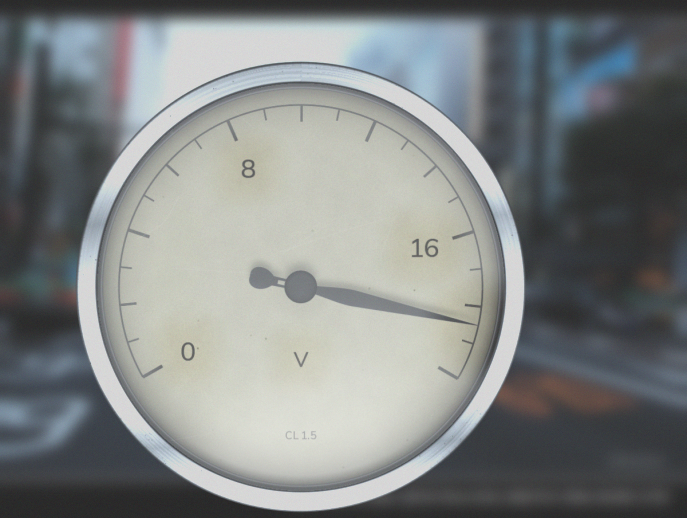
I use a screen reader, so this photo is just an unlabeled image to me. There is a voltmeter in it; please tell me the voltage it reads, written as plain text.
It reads 18.5 V
